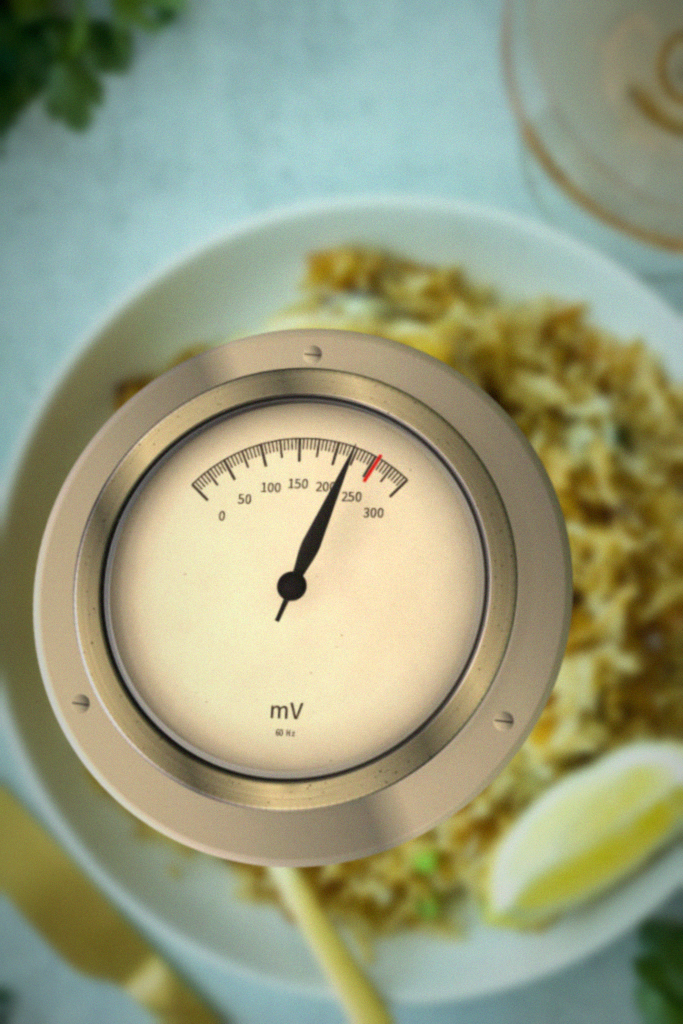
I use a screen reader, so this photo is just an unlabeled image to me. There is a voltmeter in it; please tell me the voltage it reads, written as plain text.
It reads 225 mV
